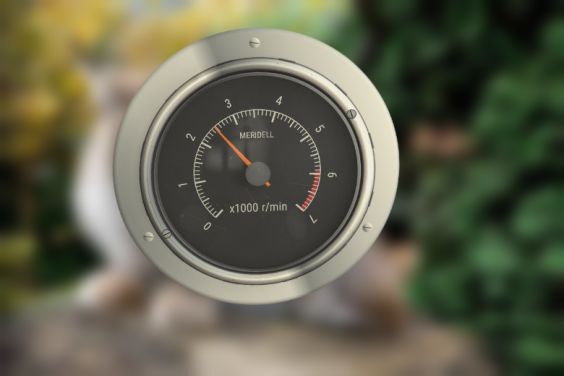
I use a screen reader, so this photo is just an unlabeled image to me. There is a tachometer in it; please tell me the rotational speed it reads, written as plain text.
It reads 2500 rpm
